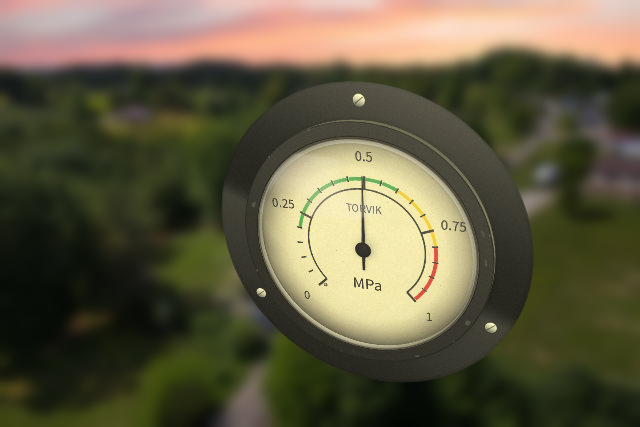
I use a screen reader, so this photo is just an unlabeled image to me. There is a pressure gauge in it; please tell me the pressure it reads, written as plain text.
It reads 0.5 MPa
